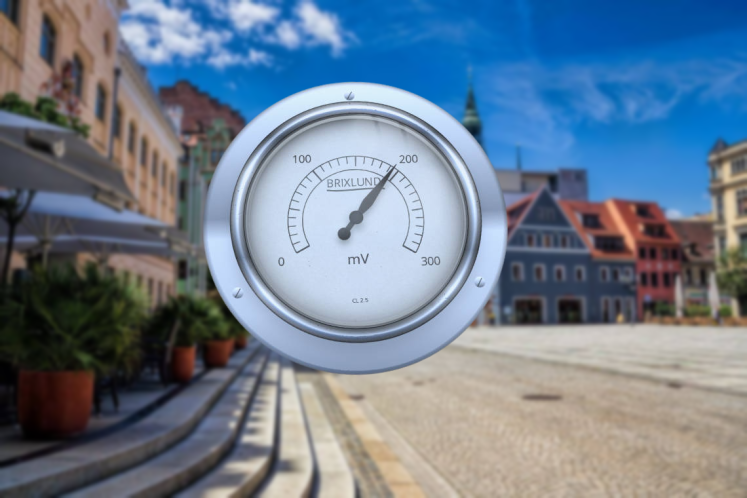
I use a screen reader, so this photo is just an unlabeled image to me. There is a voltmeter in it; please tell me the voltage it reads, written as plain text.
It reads 195 mV
